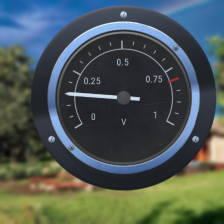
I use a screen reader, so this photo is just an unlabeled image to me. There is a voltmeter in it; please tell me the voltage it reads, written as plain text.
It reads 0.15 V
